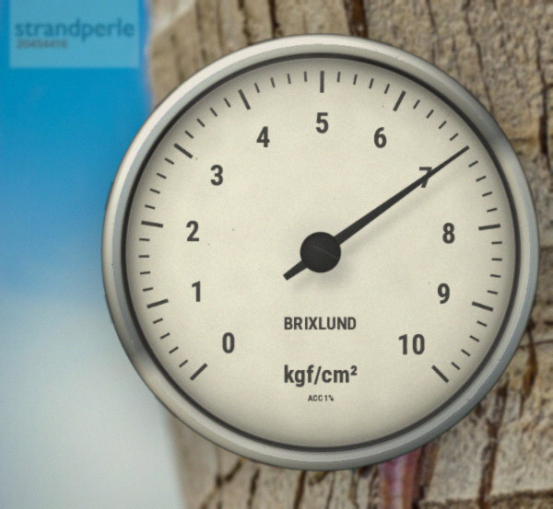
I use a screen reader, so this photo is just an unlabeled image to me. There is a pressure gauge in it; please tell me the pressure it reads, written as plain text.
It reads 7 kg/cm²
